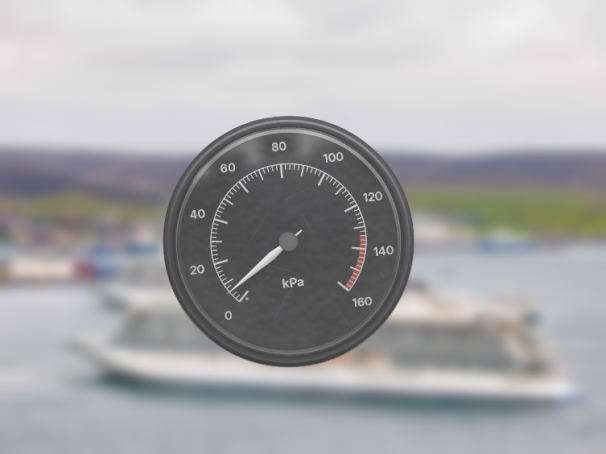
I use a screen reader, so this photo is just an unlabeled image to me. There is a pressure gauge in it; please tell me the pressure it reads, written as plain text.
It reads 6 kPa
